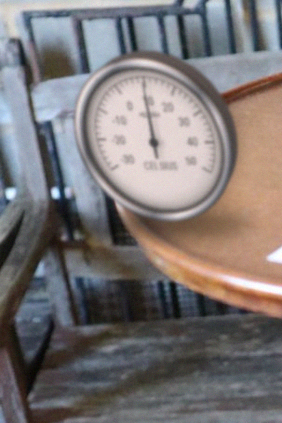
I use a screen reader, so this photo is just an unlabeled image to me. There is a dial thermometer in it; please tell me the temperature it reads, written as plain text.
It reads 10 °C
